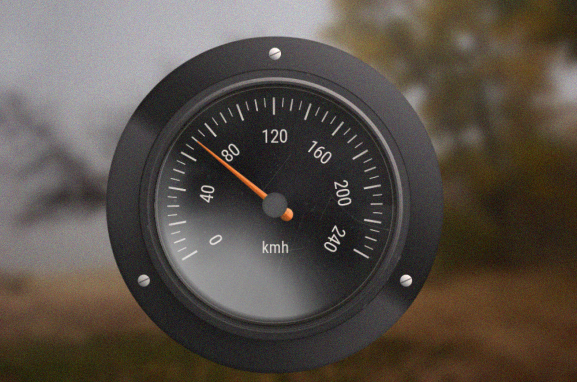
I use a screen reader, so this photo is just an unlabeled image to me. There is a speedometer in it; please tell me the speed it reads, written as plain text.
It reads 70 km/h
